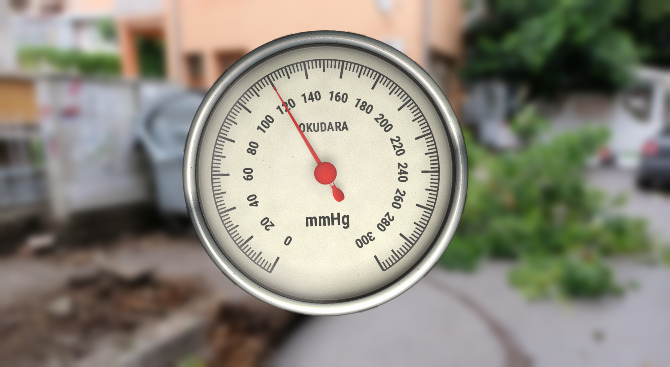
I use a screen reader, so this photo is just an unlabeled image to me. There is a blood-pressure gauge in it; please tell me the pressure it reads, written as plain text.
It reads 120 mmHg
